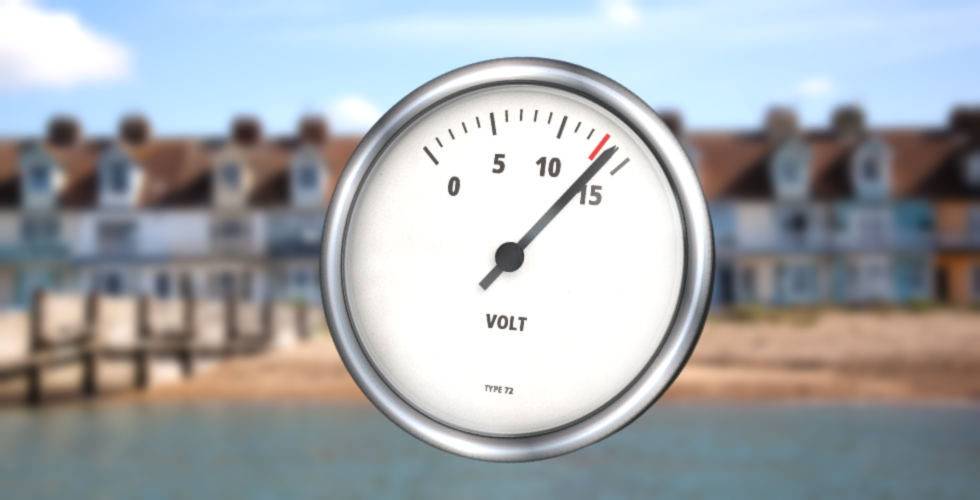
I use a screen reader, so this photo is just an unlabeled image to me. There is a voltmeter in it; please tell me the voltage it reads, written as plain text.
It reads 14 V
